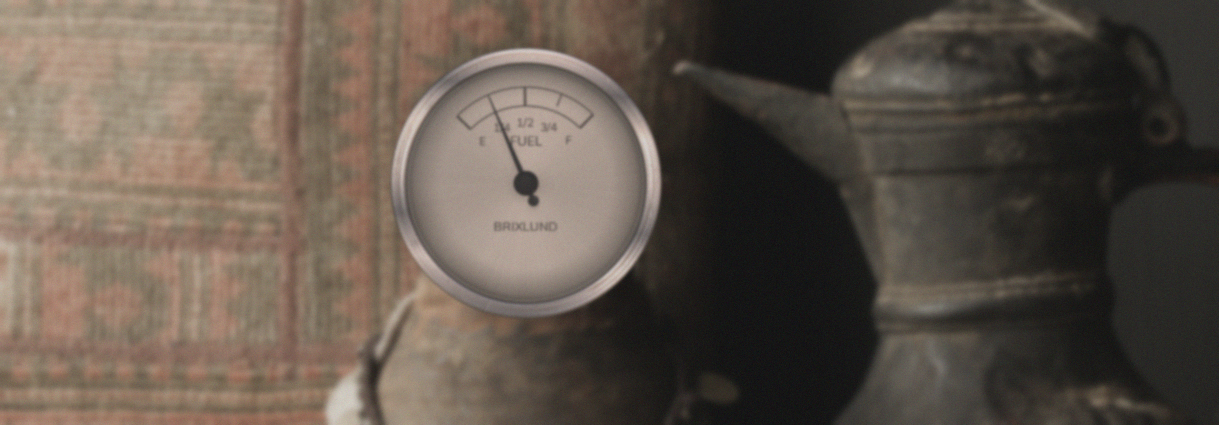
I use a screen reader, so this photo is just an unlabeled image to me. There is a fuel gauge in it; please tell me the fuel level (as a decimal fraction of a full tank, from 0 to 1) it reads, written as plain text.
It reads 0.25
